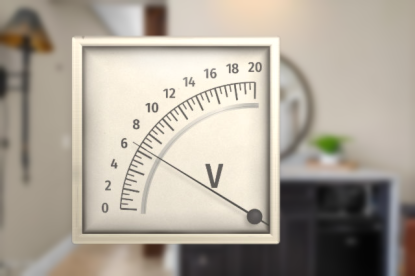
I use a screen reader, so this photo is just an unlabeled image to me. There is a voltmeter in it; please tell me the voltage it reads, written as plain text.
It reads 6.5 V
